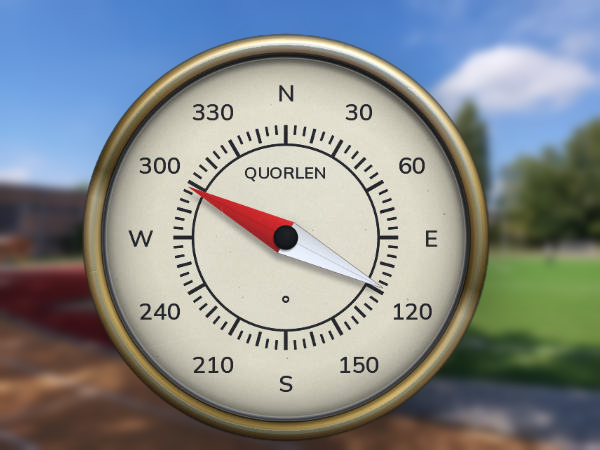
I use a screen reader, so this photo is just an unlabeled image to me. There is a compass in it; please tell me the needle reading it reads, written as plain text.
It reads 297.5 °
